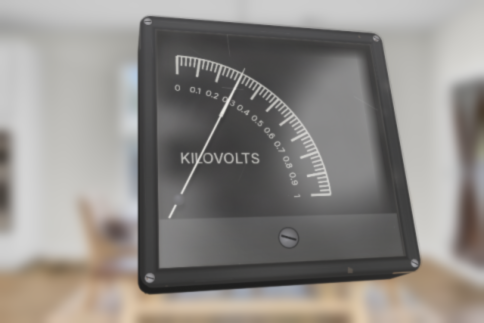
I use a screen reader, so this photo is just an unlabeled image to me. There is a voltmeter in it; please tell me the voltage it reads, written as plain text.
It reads 0.3 kV
